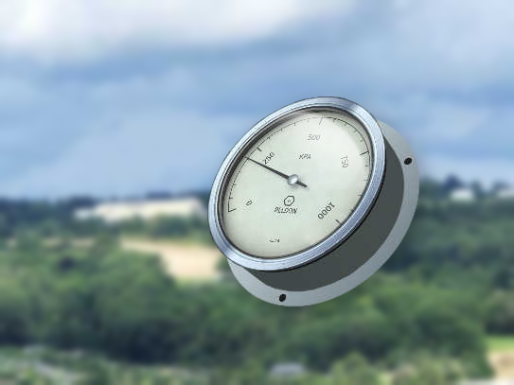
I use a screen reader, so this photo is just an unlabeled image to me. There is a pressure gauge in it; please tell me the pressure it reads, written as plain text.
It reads 200 kPa
